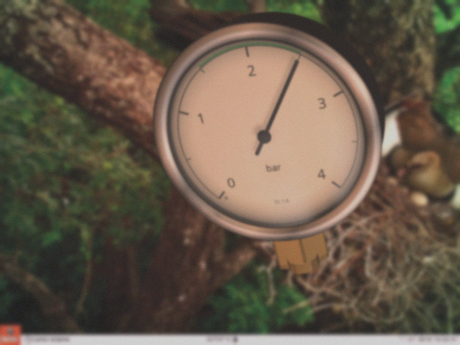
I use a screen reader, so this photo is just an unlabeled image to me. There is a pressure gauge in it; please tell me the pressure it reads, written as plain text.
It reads 2.5 bar
